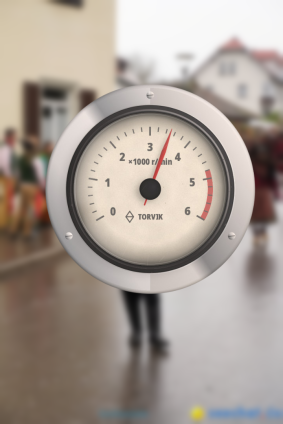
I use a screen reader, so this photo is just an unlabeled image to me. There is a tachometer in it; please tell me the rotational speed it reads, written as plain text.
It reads 3500 rpm
